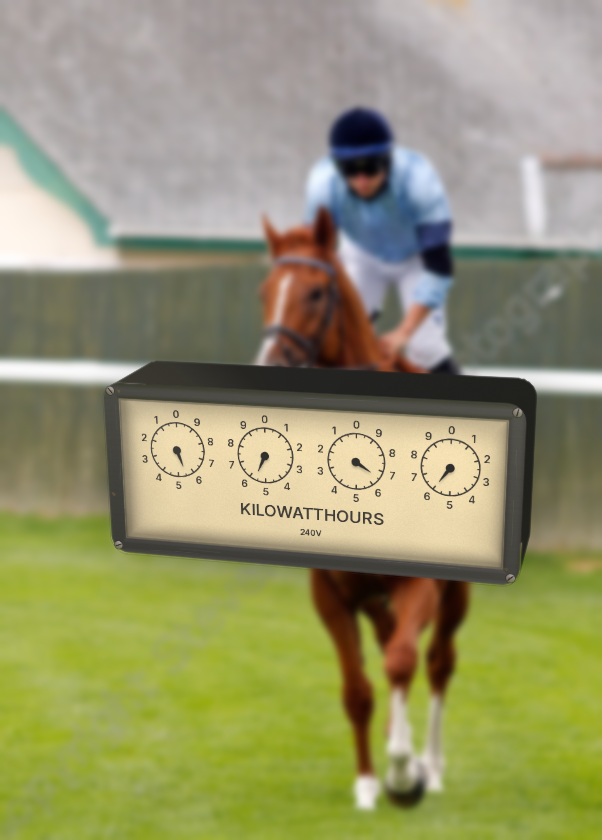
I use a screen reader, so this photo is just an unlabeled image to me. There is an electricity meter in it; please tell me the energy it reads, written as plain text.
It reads 5566 kWh
